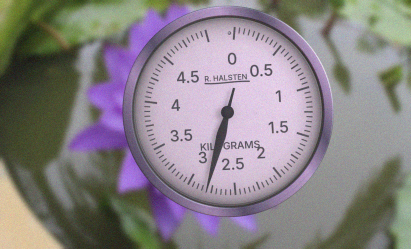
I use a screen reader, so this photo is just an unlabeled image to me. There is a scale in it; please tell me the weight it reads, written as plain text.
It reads 2.8 kg
